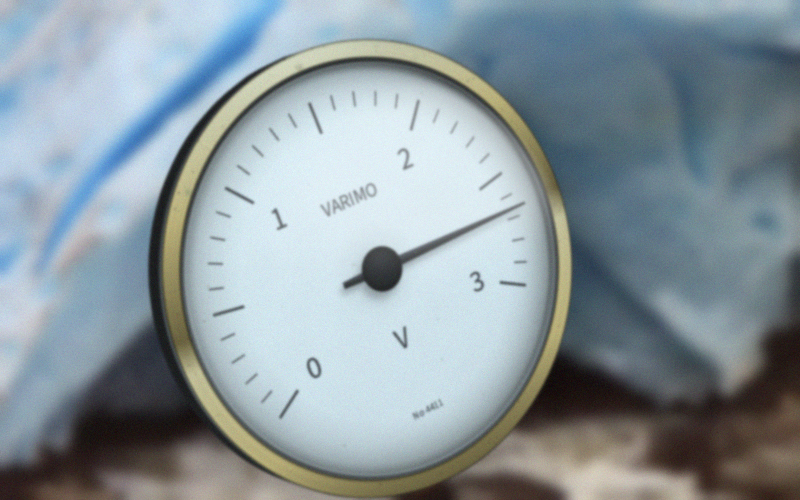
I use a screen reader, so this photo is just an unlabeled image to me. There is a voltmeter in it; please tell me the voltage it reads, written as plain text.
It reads 2.65 V
